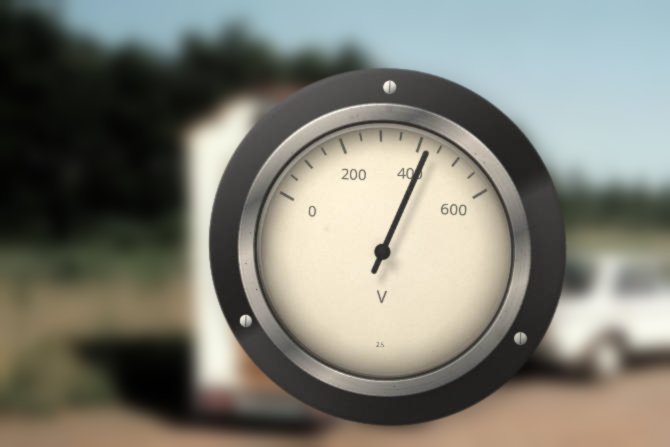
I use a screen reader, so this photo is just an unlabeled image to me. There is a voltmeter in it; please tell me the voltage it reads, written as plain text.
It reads 425 V
